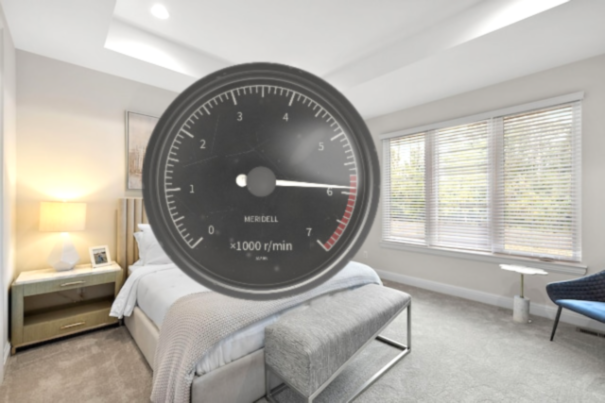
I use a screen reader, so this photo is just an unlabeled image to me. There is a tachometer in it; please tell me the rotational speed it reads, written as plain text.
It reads 5900 rpm
